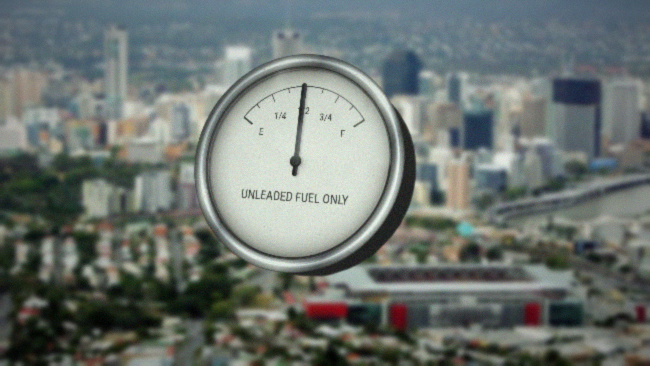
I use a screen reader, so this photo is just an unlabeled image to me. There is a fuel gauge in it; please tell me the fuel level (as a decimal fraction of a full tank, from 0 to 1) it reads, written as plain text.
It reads 0.5
